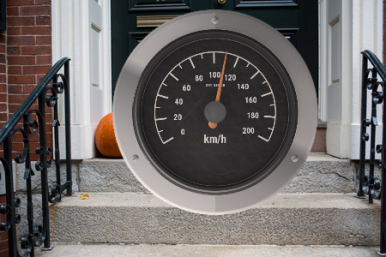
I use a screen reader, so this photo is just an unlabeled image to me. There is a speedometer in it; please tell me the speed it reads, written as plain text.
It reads 110 km/h
